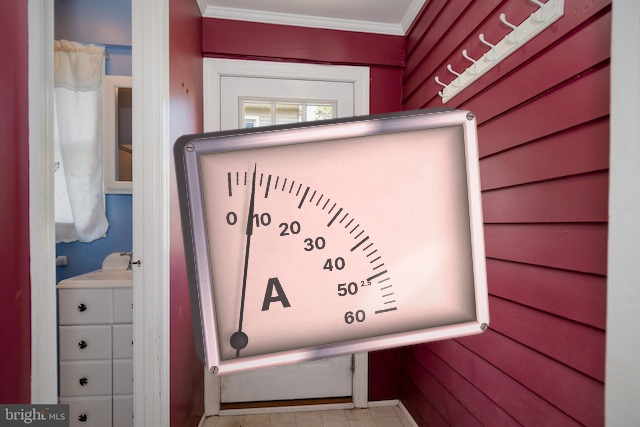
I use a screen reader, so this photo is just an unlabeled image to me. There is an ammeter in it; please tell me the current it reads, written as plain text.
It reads 6 A
